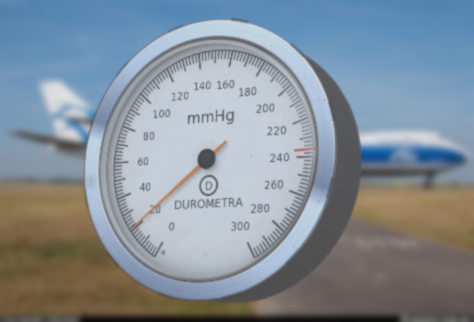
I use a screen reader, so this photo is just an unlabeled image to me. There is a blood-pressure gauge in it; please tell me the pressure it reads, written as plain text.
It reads 20 mmHg
